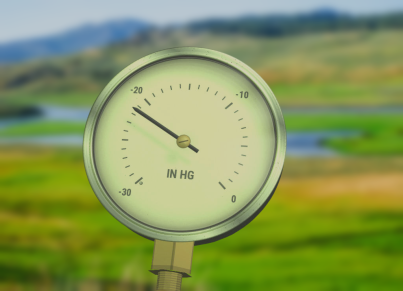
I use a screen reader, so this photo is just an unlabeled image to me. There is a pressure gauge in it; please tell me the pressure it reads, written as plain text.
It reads -21.5 inHg
